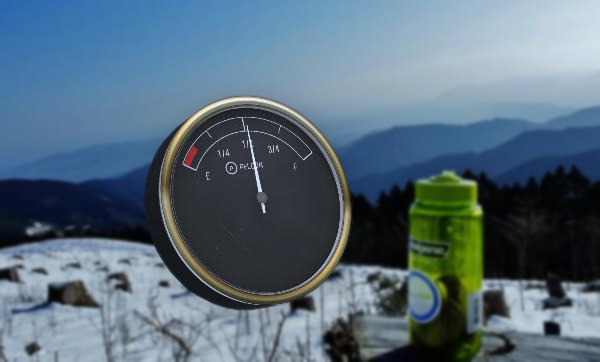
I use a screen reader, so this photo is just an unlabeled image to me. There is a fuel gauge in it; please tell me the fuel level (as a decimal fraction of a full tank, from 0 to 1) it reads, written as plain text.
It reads 0.5
